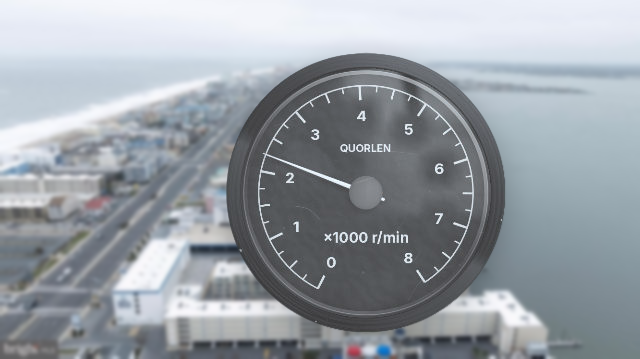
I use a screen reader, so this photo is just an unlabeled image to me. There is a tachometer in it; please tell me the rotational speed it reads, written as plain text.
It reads 2250 rpm
